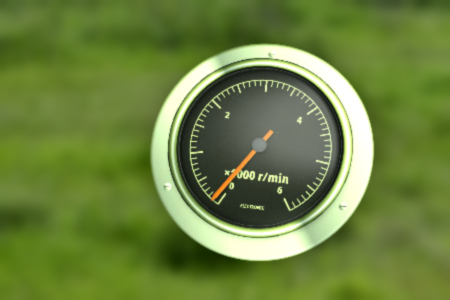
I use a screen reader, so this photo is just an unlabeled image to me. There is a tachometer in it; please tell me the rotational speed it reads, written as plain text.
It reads 100 rpm
